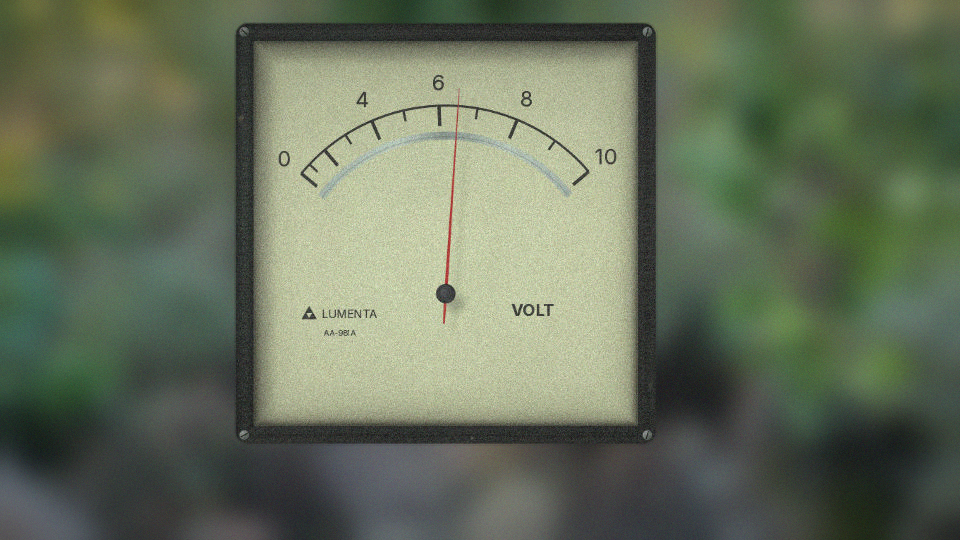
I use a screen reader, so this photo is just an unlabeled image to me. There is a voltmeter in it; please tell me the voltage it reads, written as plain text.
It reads 6.5 V
